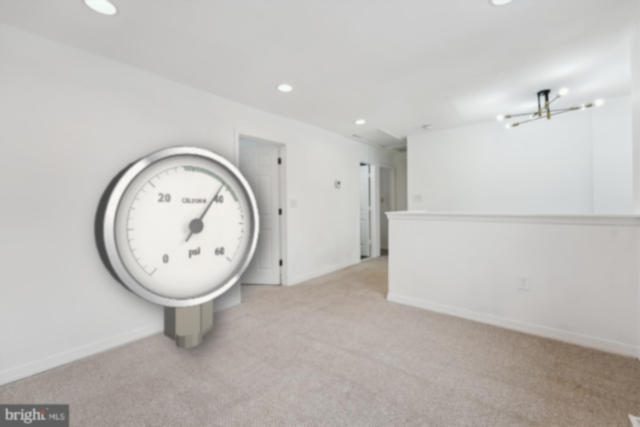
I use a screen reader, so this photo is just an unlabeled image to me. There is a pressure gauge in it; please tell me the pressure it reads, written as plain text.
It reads 38 psi
